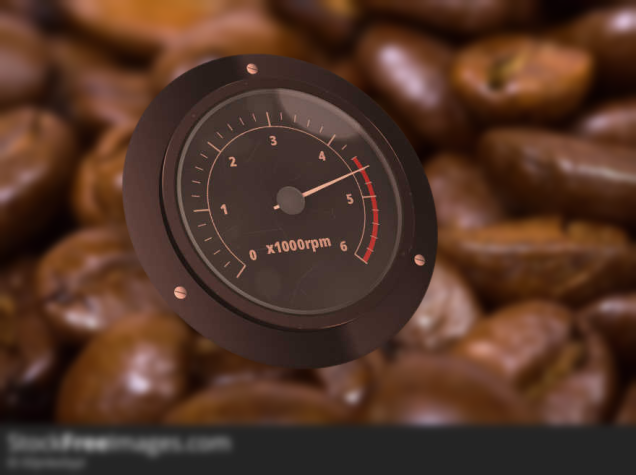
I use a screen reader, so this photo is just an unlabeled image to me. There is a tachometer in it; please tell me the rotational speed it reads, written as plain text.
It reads 4600 rpm
